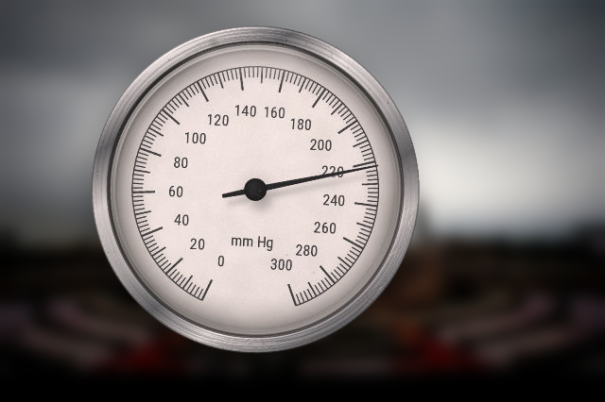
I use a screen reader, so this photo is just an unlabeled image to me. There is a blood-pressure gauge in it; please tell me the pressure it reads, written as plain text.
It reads 222 mmHg
